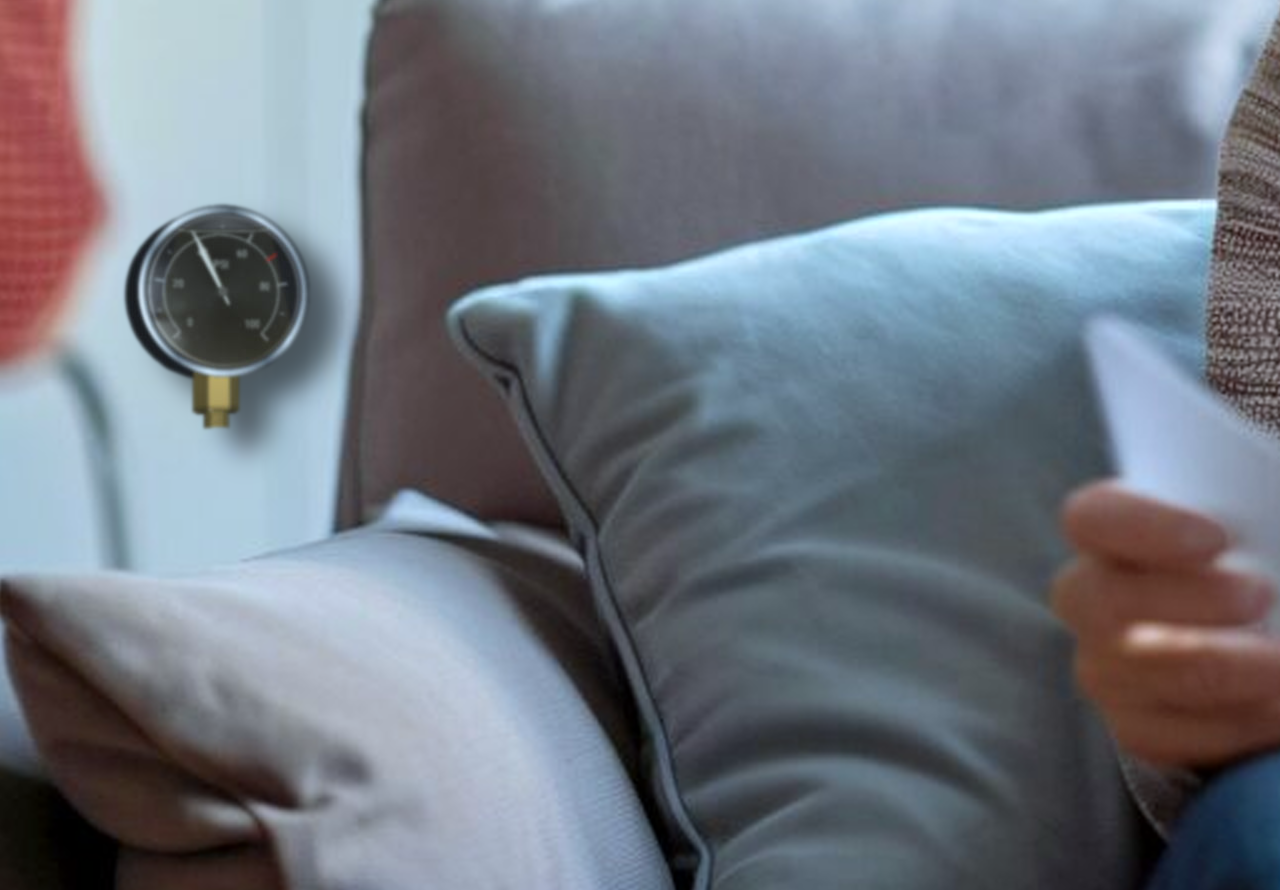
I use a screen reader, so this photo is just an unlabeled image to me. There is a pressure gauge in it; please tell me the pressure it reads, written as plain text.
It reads 40 psi
